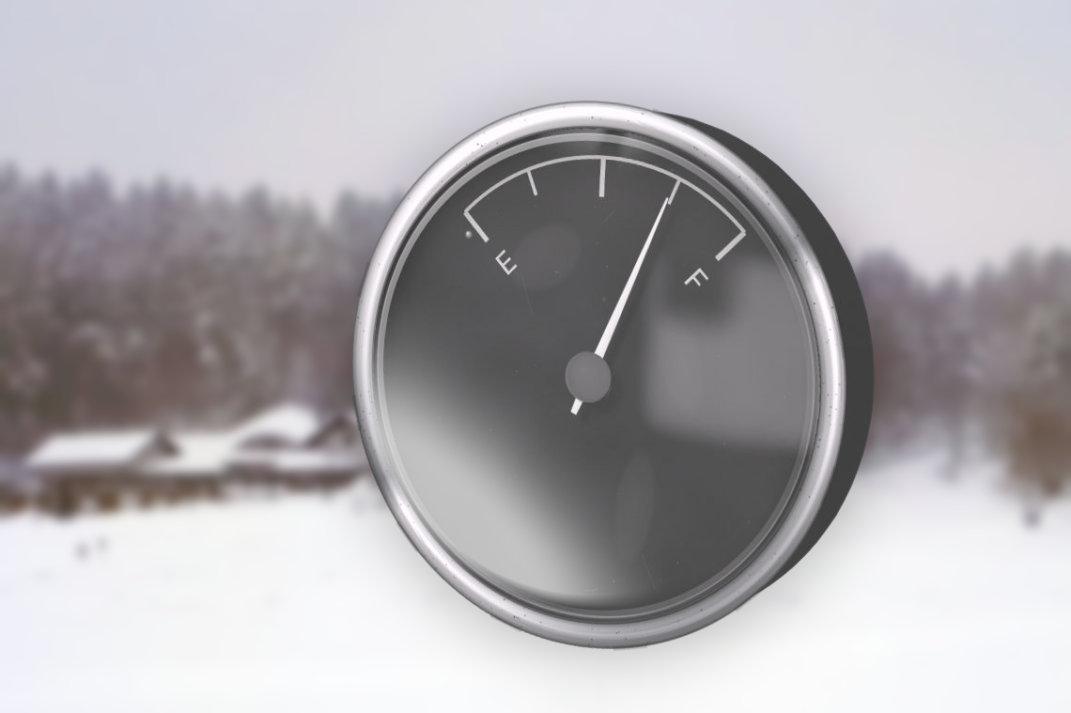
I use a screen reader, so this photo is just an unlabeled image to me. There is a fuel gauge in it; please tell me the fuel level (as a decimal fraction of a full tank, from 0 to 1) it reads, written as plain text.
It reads 0.75
